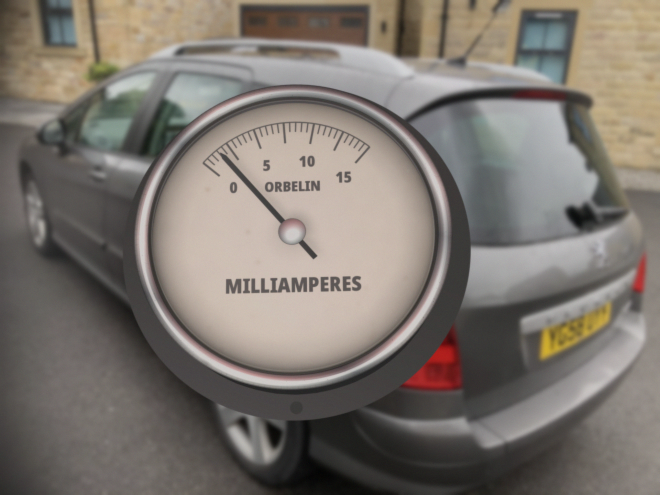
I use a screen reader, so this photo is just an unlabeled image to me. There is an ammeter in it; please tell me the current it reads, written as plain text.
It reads 1.5 mA
